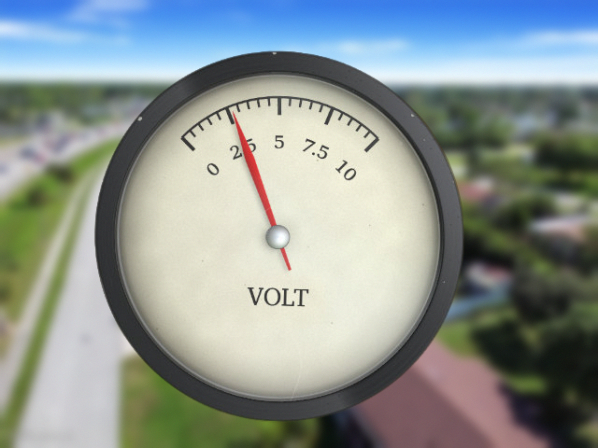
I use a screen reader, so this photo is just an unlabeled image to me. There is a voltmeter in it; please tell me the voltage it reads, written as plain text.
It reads 2.75 V
